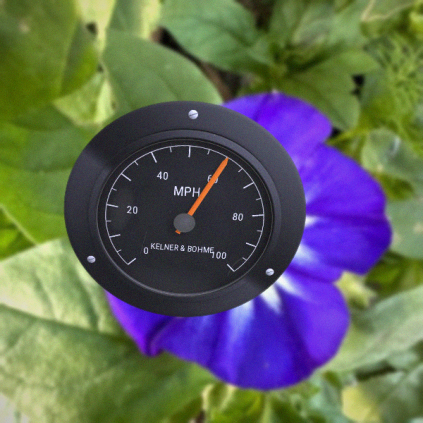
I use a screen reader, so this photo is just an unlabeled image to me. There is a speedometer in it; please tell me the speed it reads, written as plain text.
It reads 60 mph
